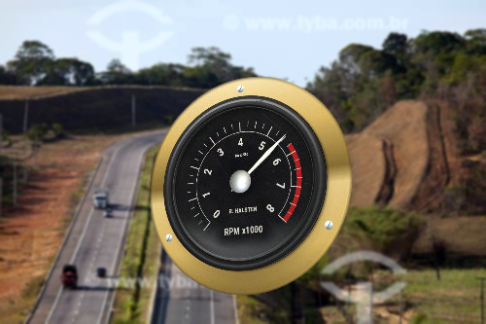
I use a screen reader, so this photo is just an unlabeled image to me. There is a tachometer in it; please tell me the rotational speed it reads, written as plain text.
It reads 5500 rpm
